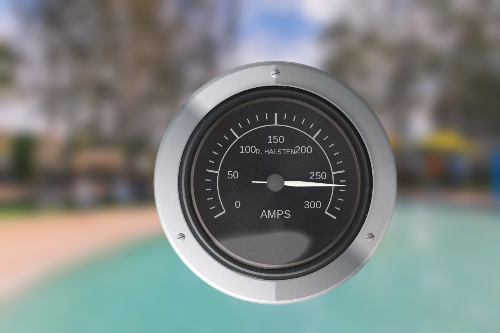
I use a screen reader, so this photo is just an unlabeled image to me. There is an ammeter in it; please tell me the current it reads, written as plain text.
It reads 265 A
